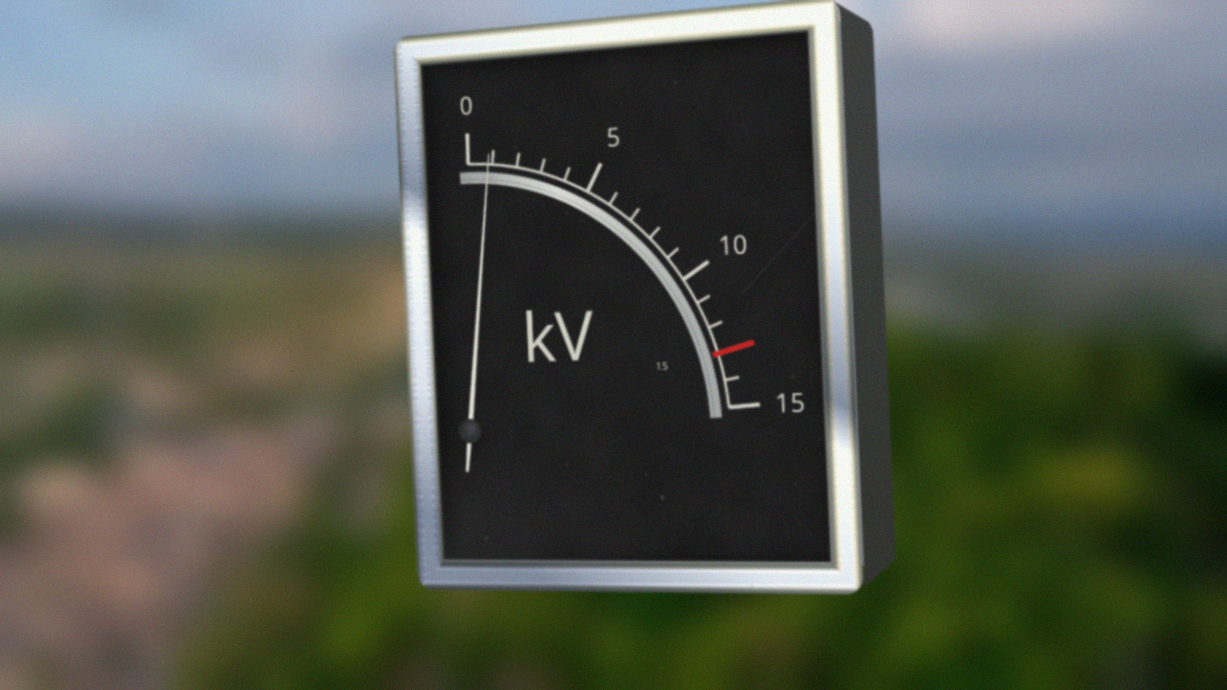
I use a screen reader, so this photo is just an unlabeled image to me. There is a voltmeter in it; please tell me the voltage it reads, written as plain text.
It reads 1 kV
